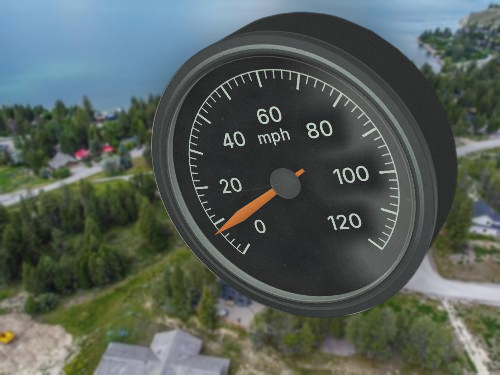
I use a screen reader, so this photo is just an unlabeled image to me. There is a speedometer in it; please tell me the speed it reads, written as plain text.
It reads 8 mph
